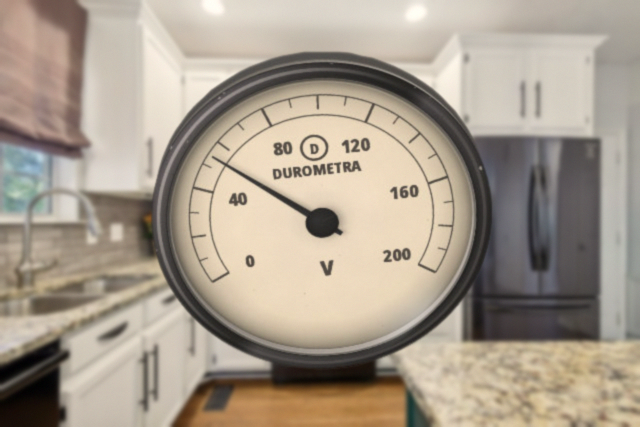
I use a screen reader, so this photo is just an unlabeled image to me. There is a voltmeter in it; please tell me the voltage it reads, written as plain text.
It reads 55 V
